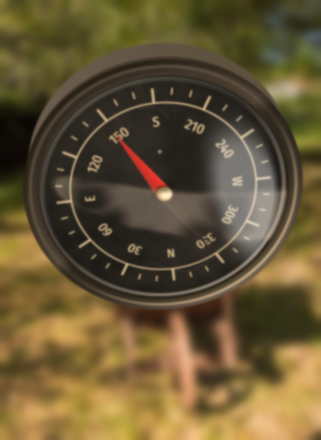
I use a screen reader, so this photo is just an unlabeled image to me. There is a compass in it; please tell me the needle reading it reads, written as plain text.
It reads 150 °
